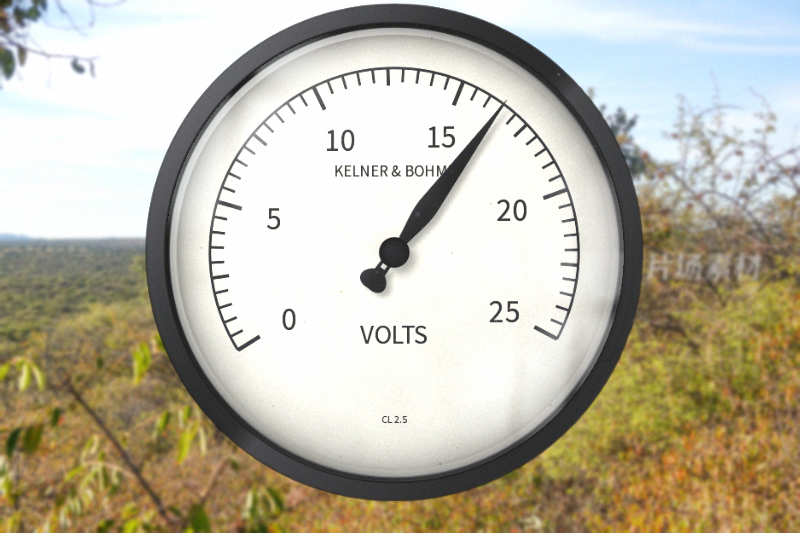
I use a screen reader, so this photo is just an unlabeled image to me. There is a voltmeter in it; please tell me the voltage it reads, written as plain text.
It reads 16.5 V
